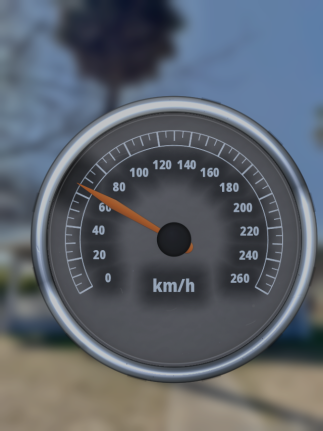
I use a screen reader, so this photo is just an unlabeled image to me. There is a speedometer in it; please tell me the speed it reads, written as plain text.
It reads 65 km/h
